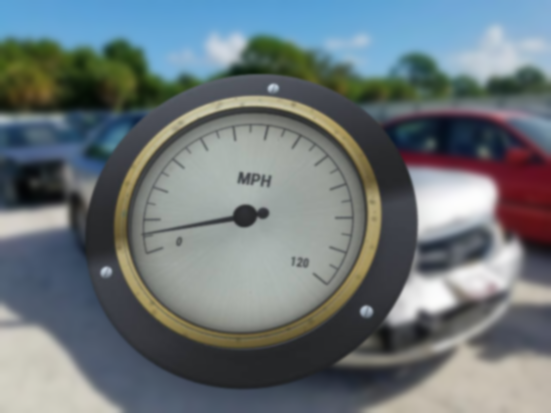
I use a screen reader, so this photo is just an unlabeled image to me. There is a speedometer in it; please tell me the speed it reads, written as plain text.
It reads 5 mph
